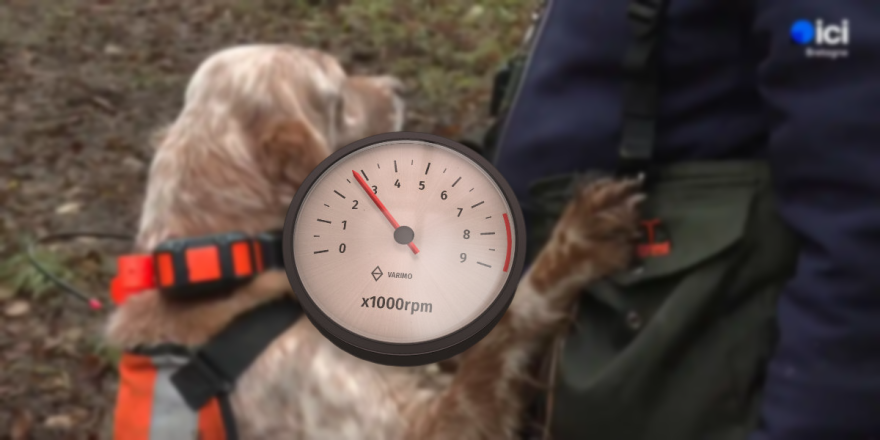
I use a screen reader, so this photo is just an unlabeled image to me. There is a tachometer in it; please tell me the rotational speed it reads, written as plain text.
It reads 2750 rpm
